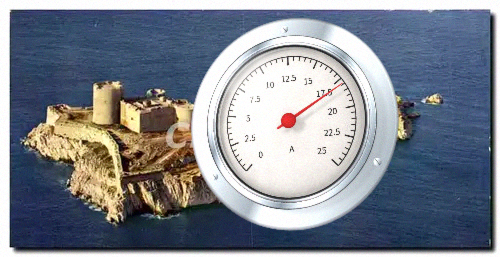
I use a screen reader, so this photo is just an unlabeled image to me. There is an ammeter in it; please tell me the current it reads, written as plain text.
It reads 18 A
